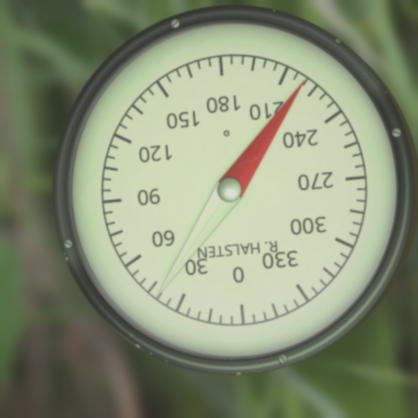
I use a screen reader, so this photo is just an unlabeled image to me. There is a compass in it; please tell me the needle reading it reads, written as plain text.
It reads 220 °
